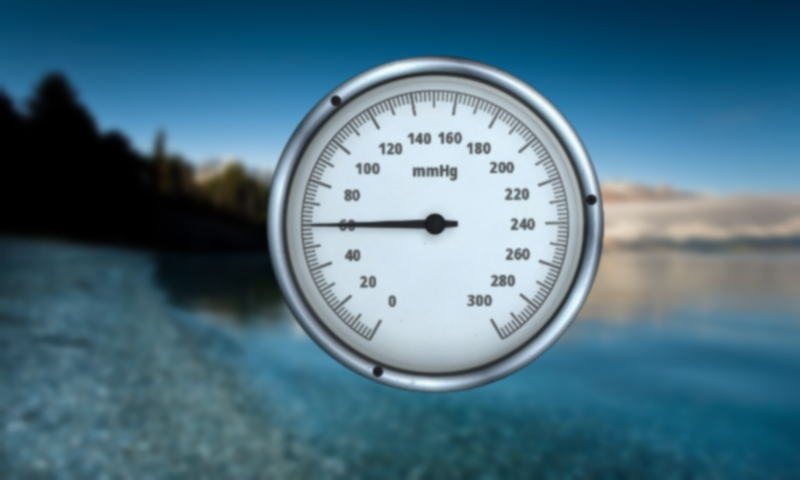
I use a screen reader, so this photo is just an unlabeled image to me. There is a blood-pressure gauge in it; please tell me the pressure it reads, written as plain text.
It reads 60 mmHg
